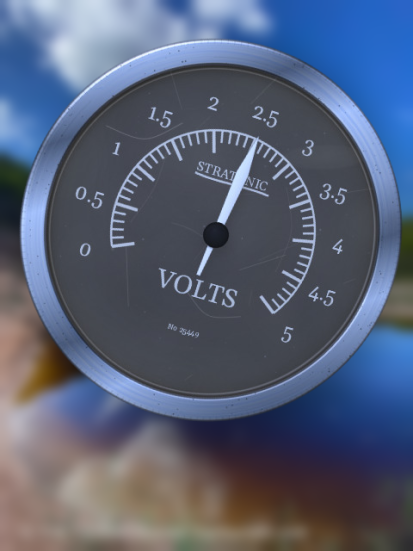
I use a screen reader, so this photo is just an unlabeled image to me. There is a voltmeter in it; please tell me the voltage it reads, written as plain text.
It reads 2.5 V
